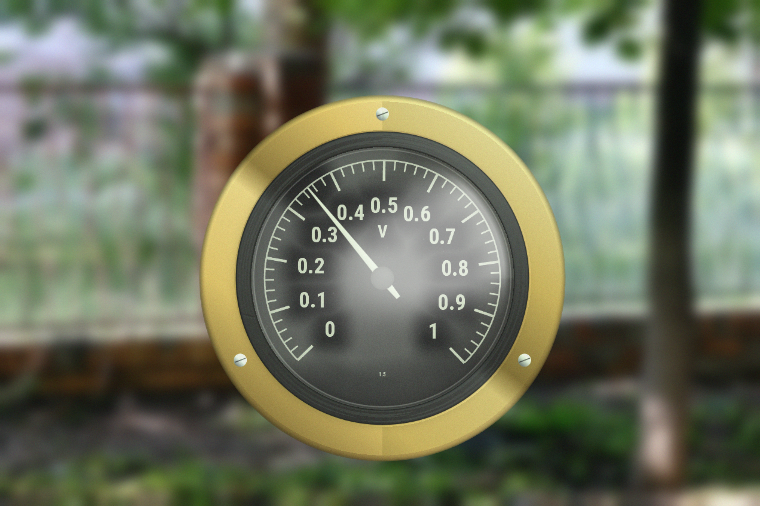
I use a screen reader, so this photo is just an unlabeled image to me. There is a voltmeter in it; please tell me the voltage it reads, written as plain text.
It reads 0.35 V
